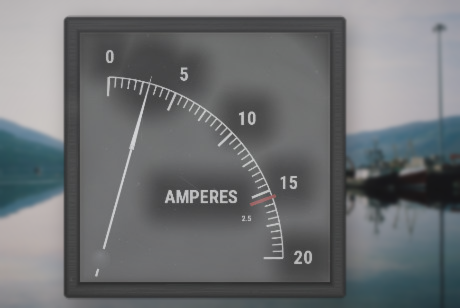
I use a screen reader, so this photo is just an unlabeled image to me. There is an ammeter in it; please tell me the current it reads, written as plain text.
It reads 3 A
